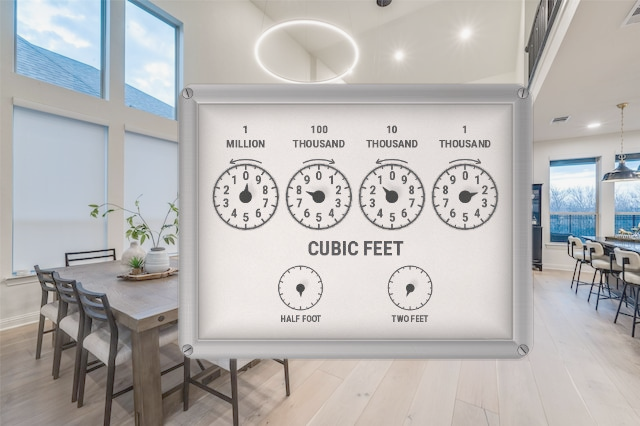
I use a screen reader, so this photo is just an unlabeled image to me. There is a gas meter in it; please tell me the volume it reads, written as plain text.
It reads 981200 ft³
